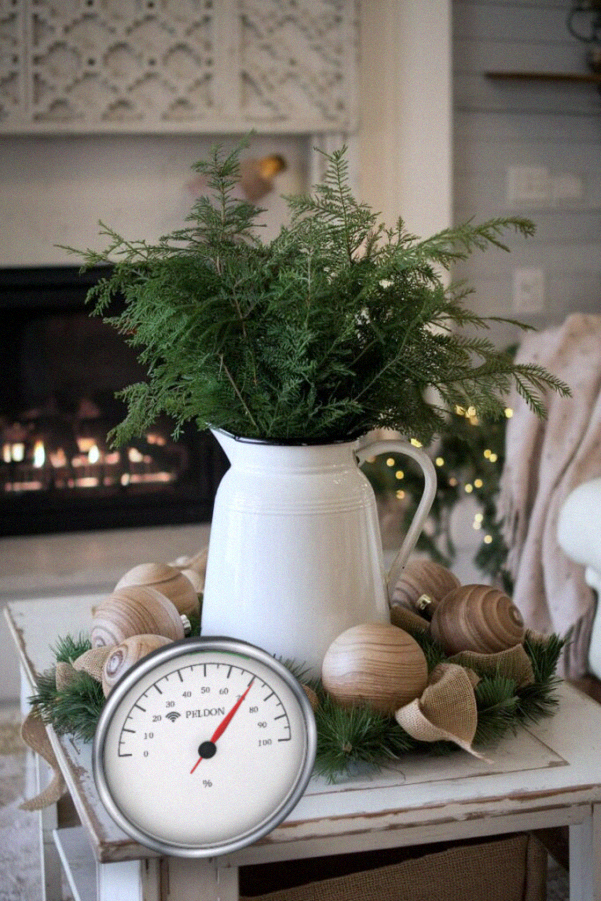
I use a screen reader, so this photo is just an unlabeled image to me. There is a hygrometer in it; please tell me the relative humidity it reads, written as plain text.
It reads 70 %
